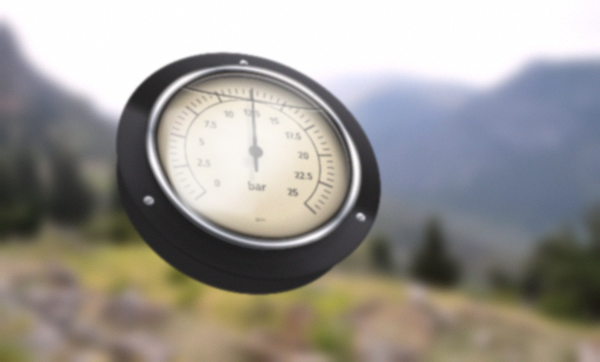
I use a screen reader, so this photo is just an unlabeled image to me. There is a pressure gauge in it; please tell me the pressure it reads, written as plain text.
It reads 12.5 bar
